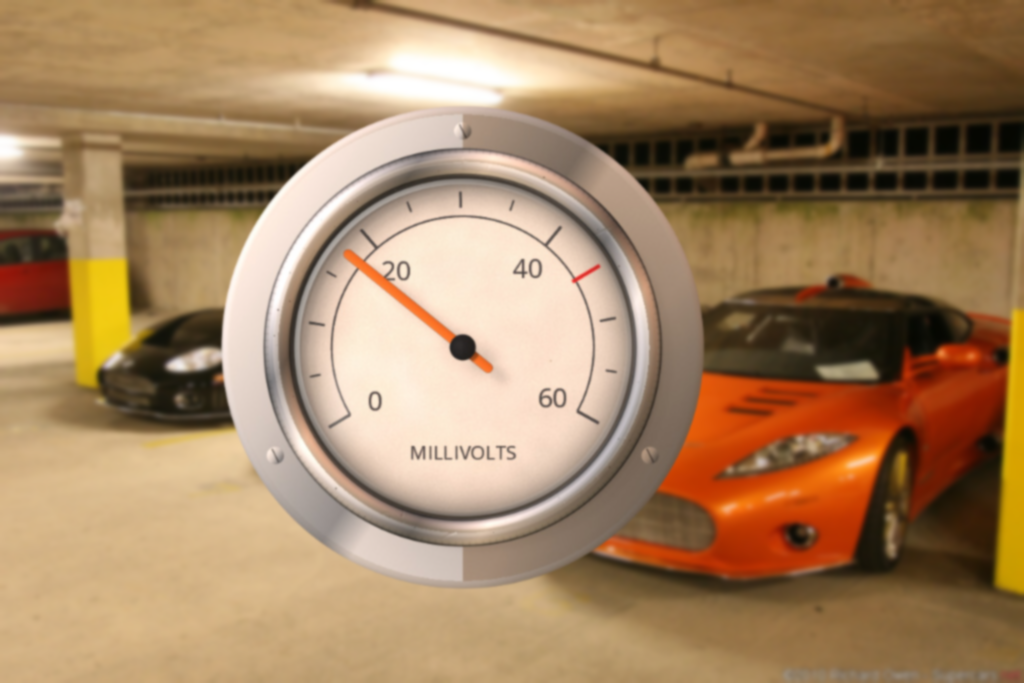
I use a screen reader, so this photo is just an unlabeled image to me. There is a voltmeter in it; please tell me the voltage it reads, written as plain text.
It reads 17.5 mV
